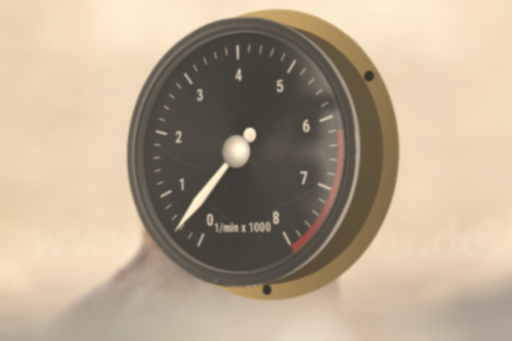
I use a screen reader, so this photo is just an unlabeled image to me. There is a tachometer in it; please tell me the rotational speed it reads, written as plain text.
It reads 400 rpm
